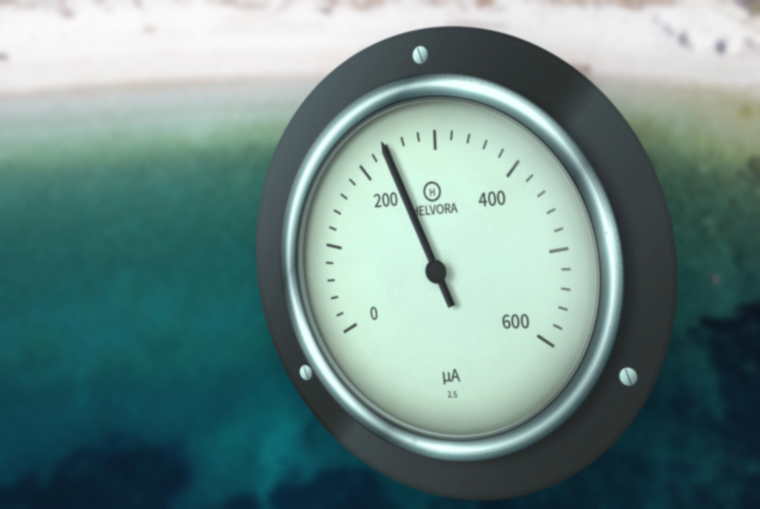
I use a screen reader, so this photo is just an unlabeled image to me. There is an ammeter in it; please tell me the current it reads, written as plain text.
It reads 240 µA
